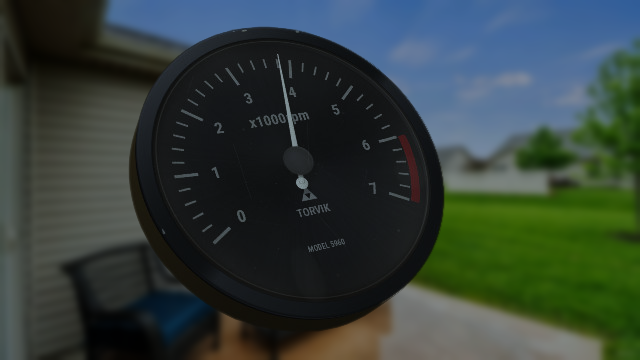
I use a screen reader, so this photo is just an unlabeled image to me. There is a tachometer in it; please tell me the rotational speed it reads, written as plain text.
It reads 3800 rpm
